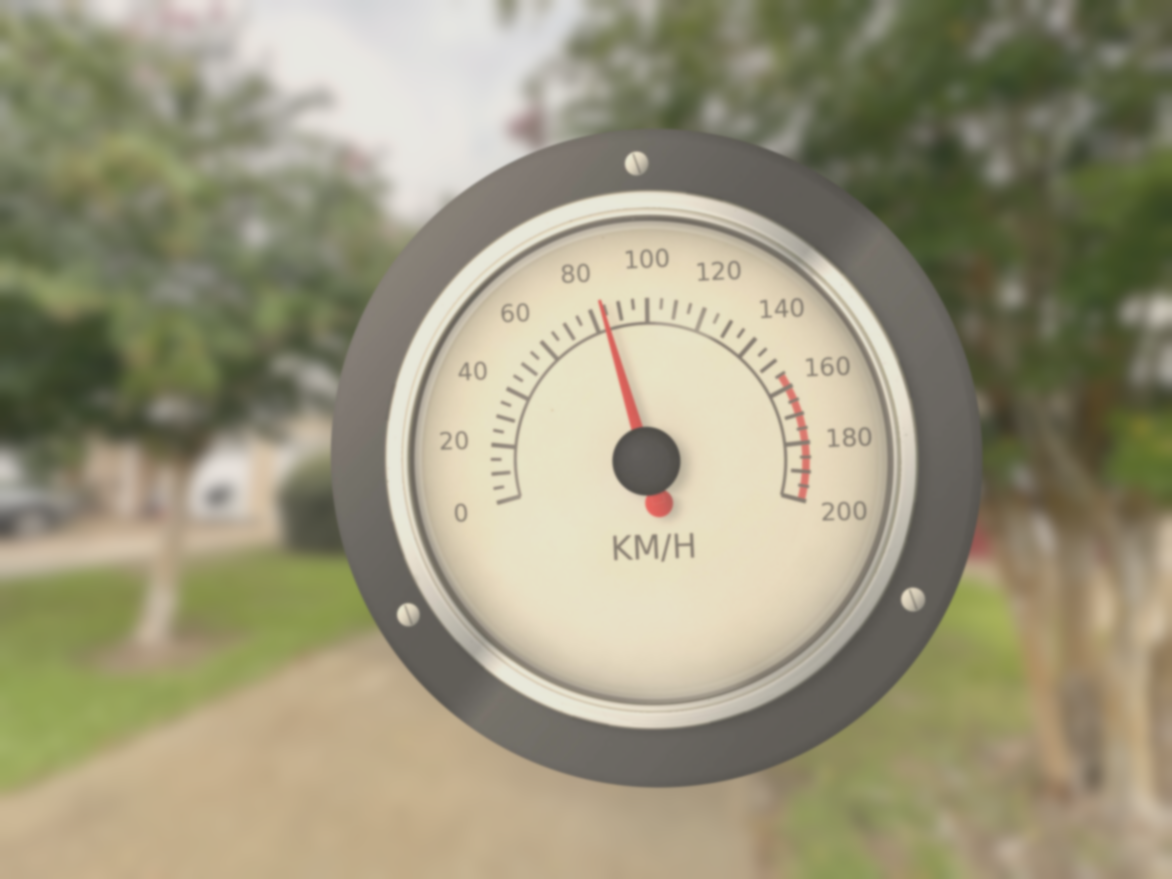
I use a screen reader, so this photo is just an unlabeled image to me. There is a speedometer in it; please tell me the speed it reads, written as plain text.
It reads 85 km/h
